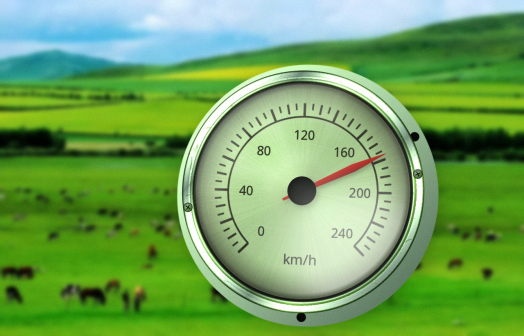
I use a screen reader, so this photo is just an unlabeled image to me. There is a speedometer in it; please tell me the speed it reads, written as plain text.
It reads 177.5 km/h
